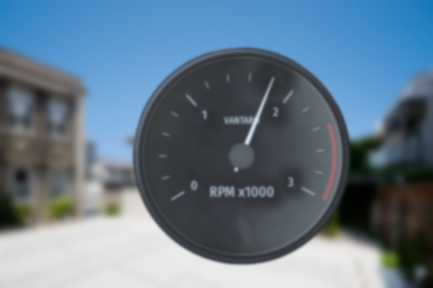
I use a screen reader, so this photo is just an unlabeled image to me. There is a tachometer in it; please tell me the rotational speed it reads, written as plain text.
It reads 1800 rpm
